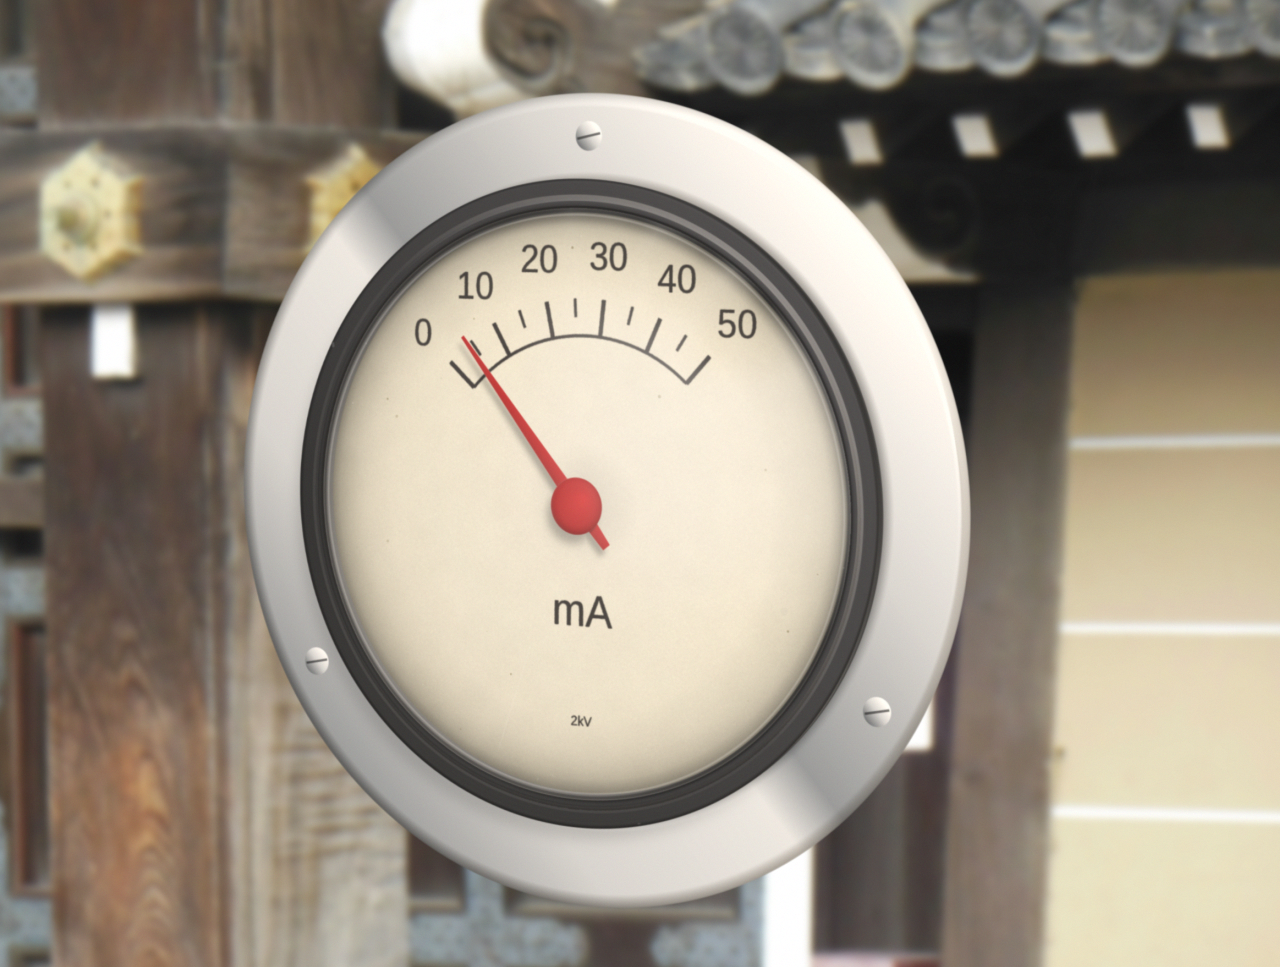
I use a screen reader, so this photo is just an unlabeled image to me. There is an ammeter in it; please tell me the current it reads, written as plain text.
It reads 5 mA
